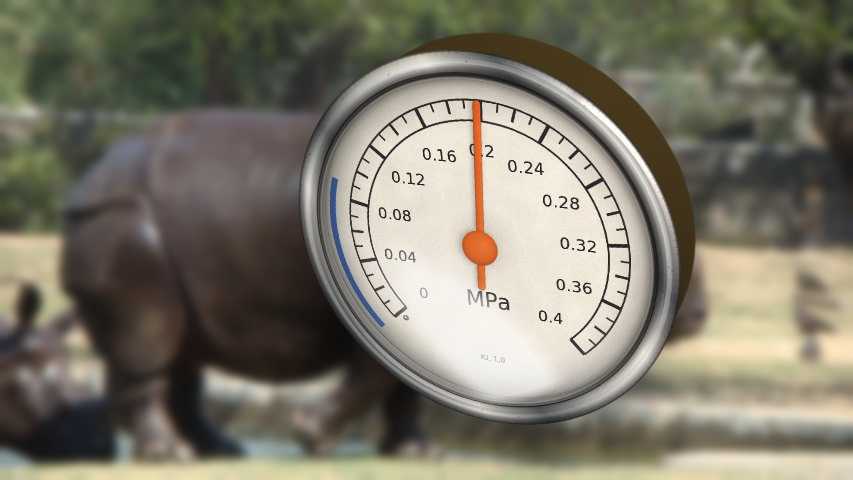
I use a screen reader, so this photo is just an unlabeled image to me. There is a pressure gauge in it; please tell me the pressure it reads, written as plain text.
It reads 0.2 MPa
